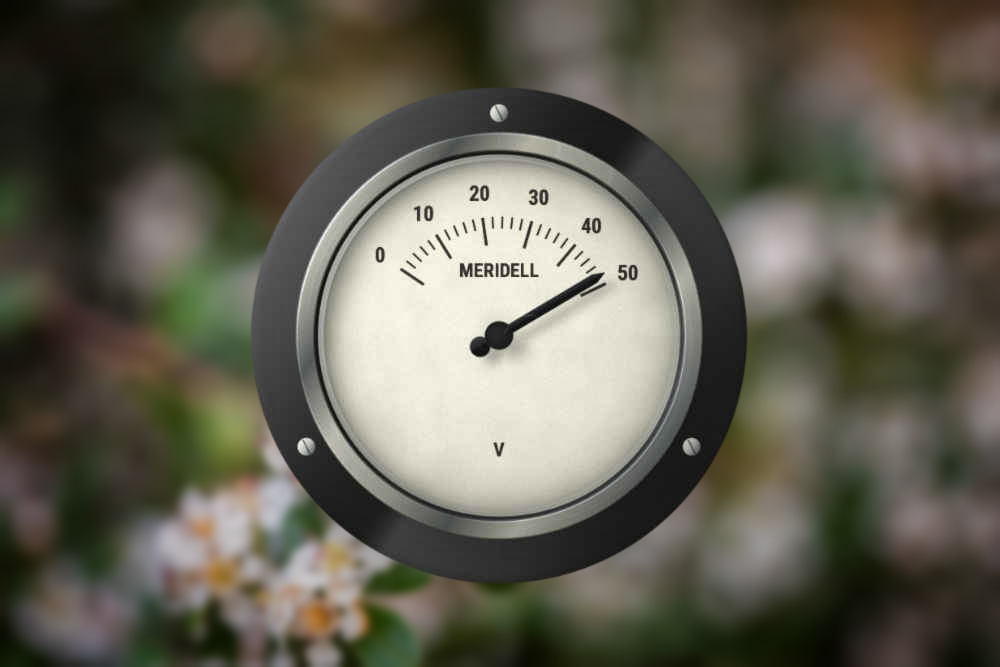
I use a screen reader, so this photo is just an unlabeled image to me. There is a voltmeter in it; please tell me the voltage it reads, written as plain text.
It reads 48 V
